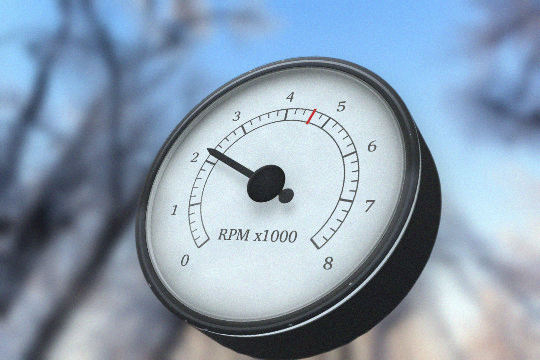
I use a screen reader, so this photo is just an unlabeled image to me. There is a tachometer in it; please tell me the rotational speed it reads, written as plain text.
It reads 2200 rpm
